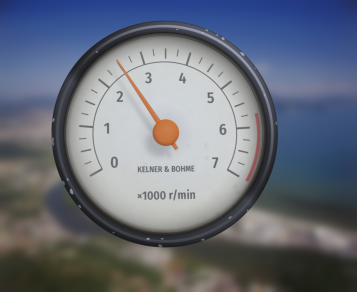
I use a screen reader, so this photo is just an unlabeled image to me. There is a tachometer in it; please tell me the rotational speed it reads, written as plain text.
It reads 2500 rpm
